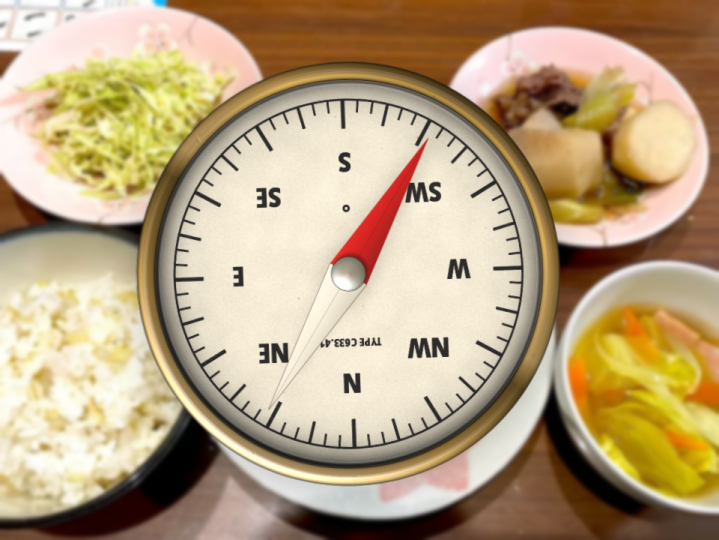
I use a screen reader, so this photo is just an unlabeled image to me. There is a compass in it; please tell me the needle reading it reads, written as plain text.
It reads 212.5 °
